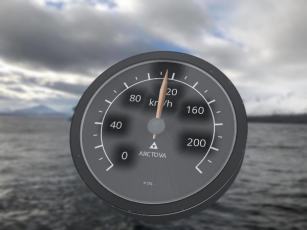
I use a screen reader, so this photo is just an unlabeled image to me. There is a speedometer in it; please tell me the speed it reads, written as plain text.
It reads 115 km/h
